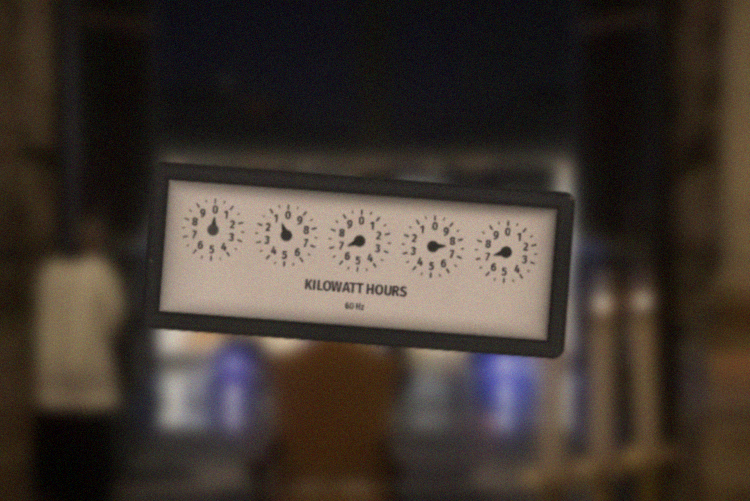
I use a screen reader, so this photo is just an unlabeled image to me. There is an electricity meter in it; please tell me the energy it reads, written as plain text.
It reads 677 kWh
